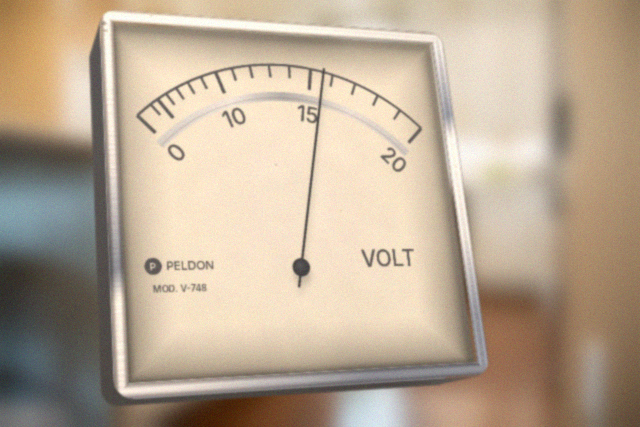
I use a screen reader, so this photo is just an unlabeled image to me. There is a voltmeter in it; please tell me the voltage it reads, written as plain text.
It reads 15.5 V
